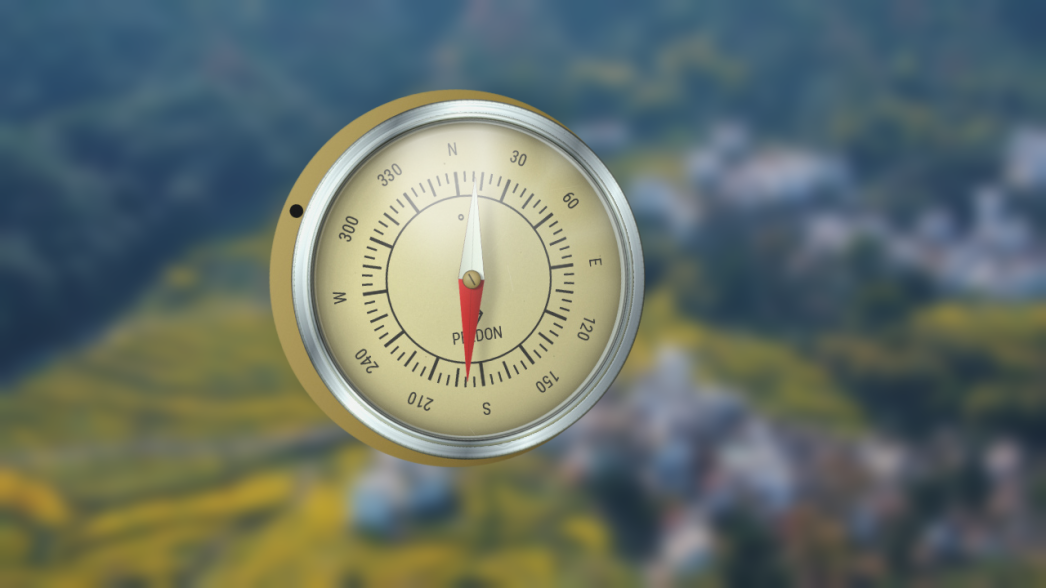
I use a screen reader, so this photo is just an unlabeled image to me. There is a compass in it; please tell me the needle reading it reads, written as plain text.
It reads 190 °
